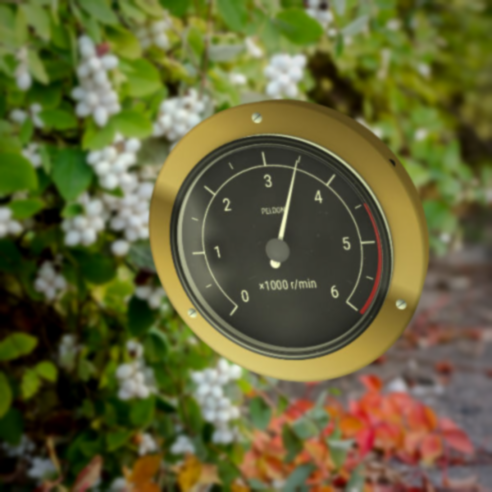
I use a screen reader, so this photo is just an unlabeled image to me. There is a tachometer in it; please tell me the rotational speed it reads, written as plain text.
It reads 3500 rpm
